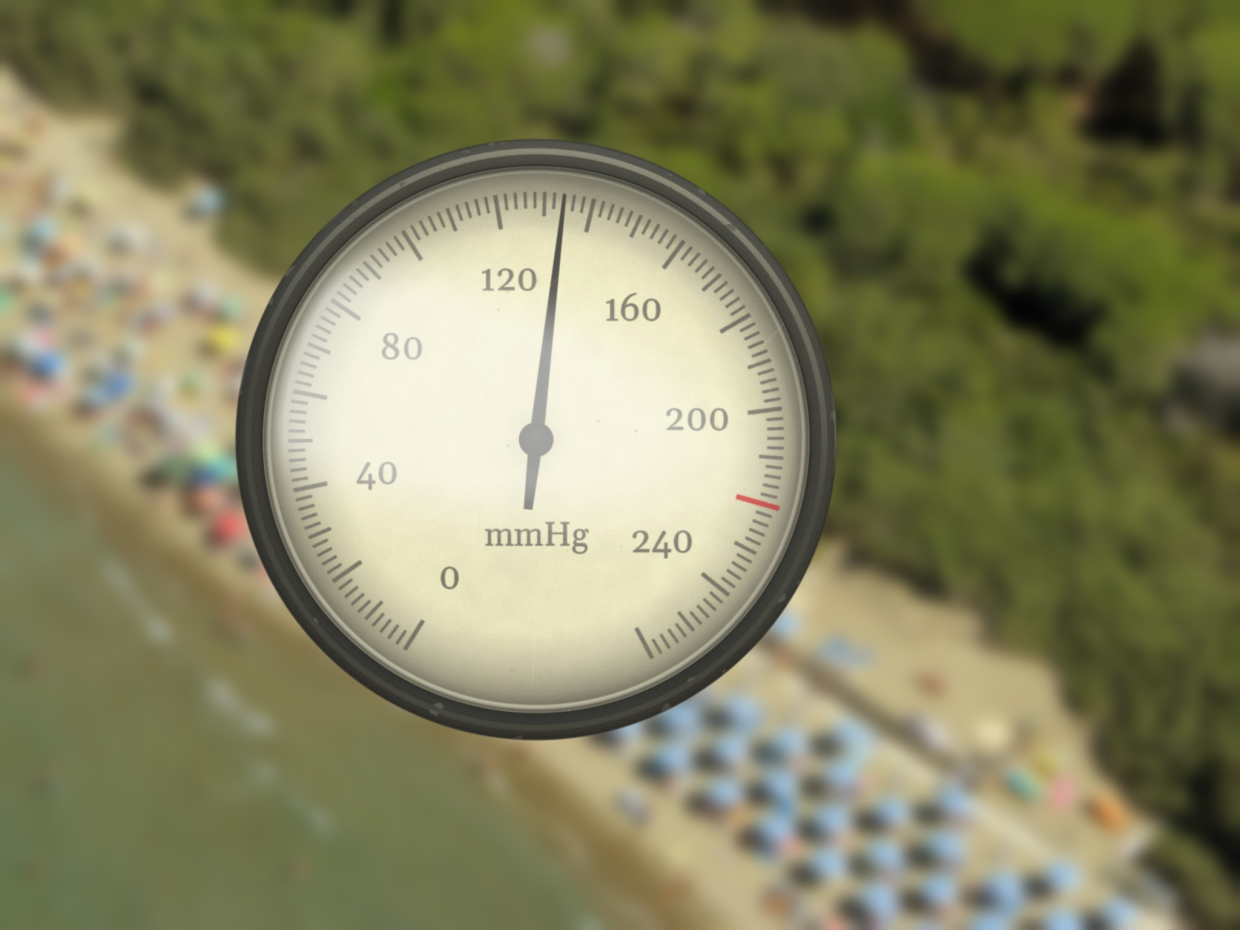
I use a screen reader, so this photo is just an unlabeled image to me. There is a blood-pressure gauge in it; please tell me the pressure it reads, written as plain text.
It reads 134 mmHg
